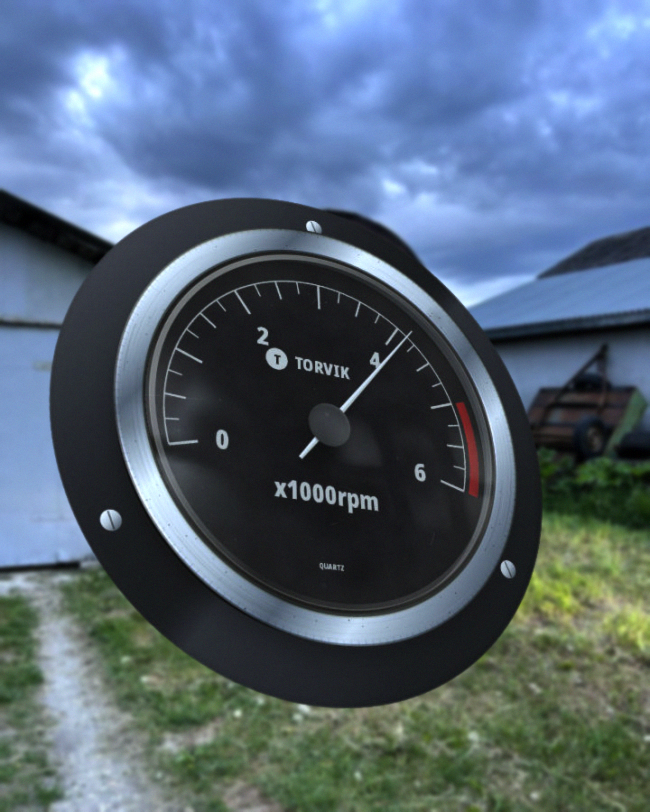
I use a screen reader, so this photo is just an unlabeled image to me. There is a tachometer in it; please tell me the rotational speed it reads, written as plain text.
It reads 4125 rpm
